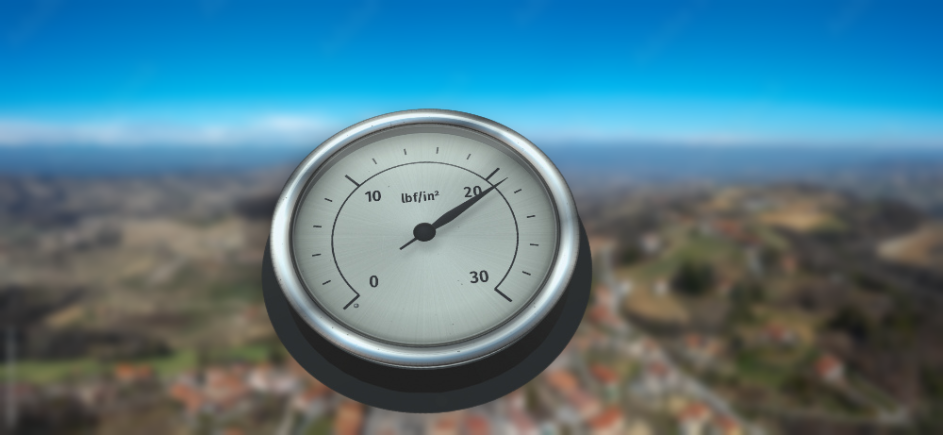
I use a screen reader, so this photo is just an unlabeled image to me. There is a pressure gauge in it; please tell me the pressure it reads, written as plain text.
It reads 21 psi
